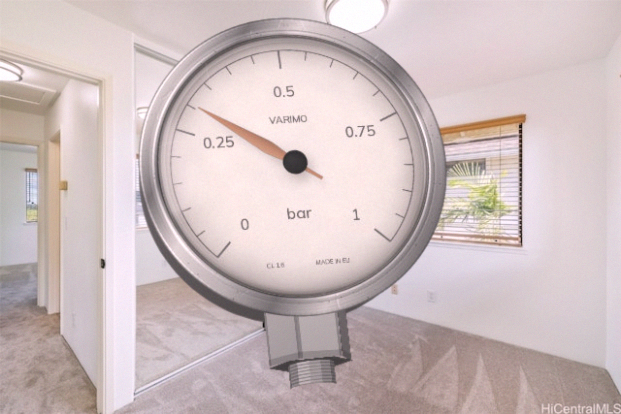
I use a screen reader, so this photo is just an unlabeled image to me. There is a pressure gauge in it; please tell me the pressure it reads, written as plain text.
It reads 0.3 bar
